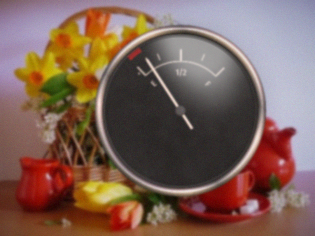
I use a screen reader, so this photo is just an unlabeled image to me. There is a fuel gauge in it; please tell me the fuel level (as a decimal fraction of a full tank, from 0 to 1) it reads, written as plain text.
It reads 0.125
